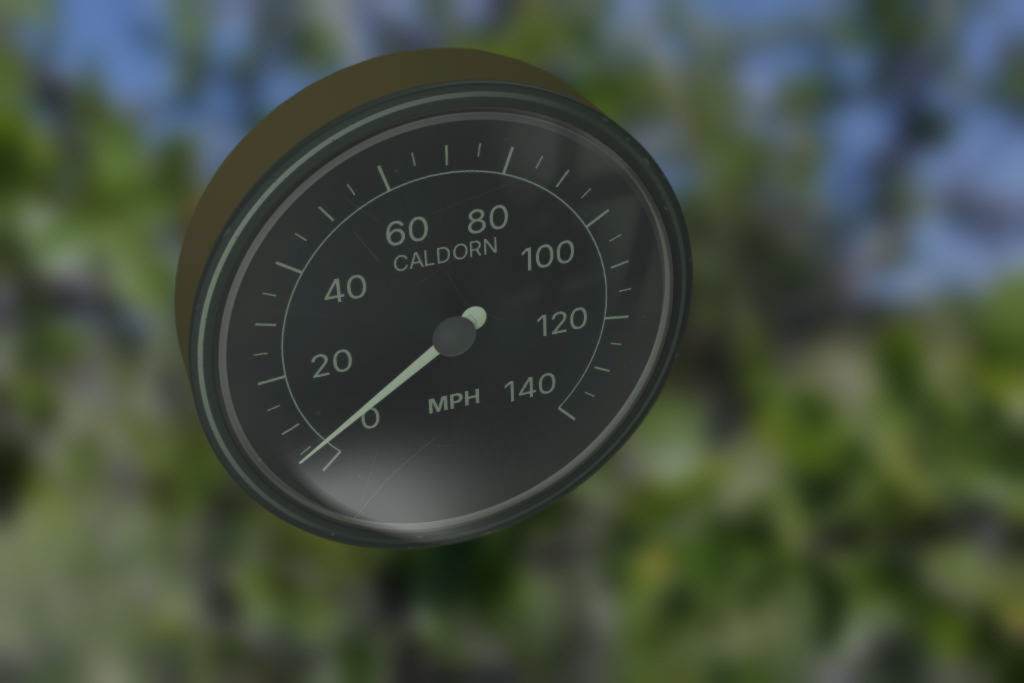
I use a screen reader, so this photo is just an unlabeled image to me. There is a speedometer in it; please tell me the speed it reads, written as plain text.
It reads 5 mph
